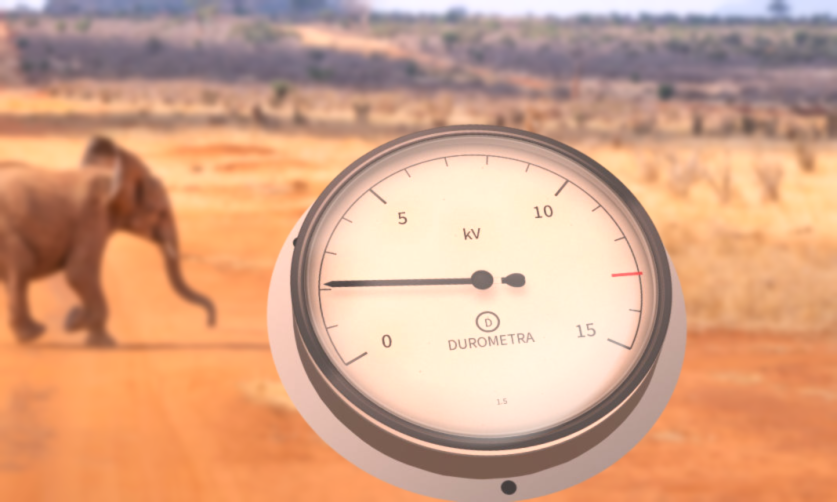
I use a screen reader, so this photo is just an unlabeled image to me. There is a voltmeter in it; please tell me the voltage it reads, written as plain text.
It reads 2 kV
